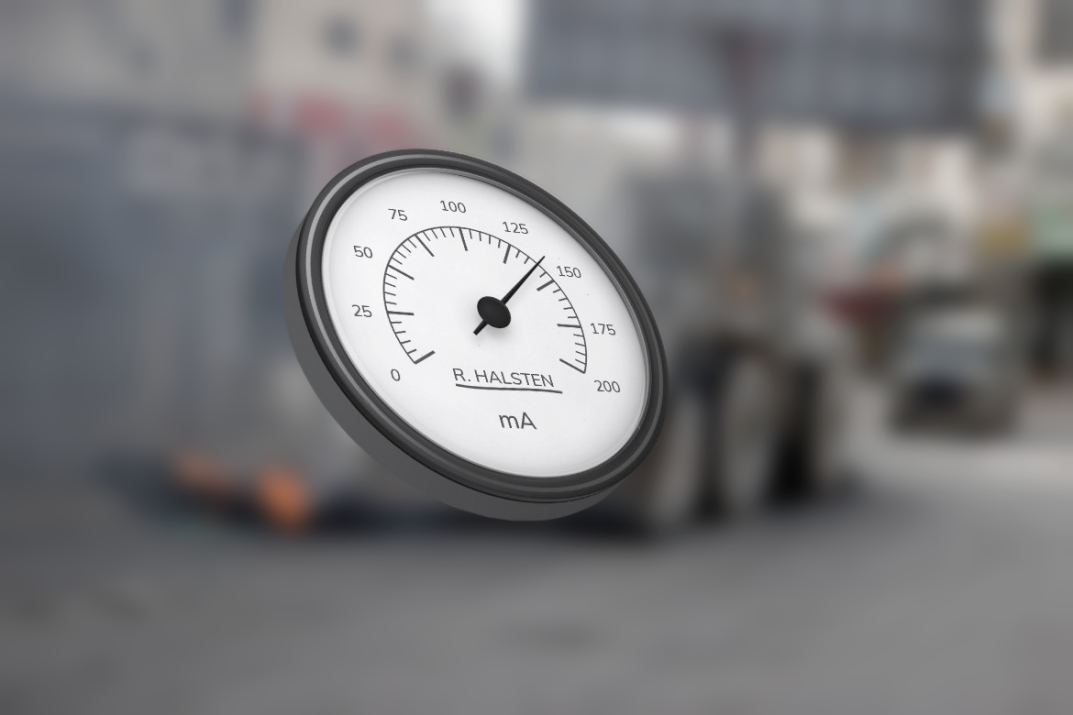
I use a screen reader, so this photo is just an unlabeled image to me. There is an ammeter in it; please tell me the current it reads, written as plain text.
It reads 140 mA
